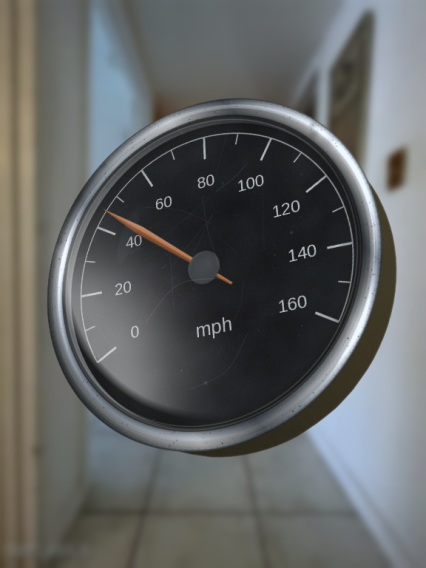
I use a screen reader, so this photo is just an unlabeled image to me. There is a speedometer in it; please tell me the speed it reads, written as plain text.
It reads 45 mph
